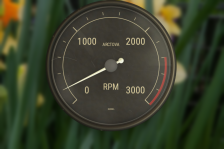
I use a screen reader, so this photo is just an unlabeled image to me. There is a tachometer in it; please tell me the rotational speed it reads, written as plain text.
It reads 200 rpm
